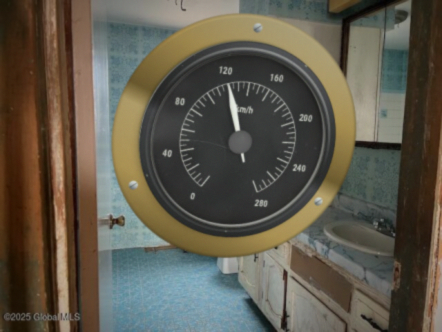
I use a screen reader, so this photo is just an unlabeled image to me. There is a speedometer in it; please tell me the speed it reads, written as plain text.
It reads 120 km/h
